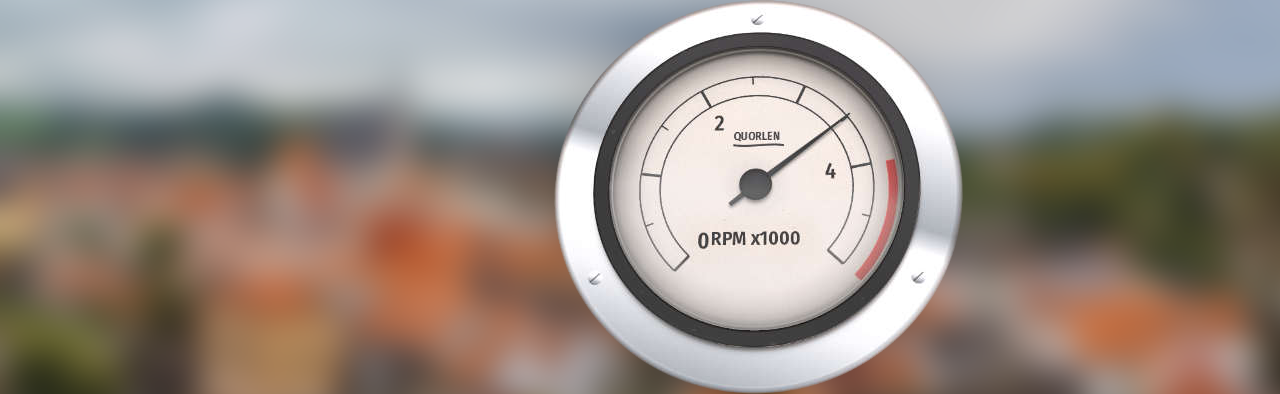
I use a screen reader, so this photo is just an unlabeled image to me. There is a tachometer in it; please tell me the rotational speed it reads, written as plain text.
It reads 3500 rpm
